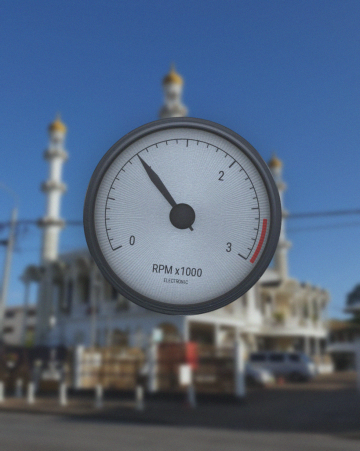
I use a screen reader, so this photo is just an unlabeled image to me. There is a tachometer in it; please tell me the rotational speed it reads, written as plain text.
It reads 1000 rpm
